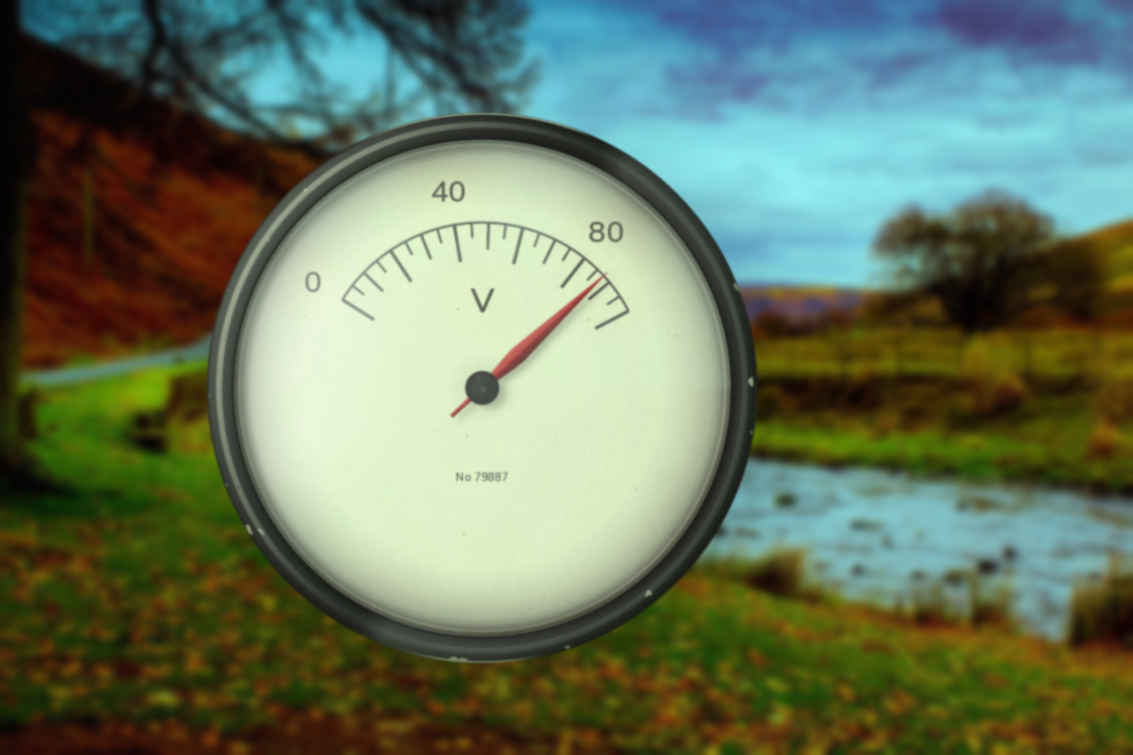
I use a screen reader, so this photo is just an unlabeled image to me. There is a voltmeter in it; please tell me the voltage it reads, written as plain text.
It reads 87.5 V
